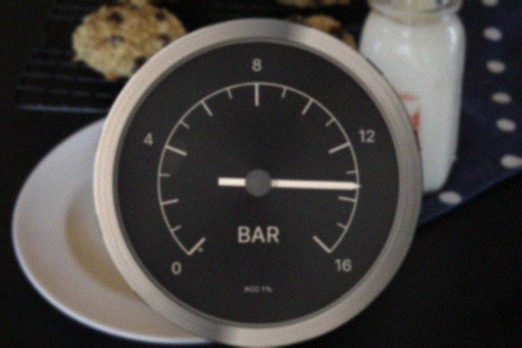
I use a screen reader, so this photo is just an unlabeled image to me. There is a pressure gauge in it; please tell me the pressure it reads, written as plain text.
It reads 13.5 bar
